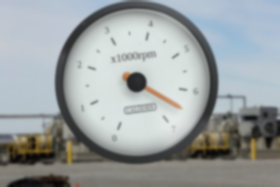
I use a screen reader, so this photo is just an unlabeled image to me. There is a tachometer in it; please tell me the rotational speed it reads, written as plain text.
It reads 6500 rpm
